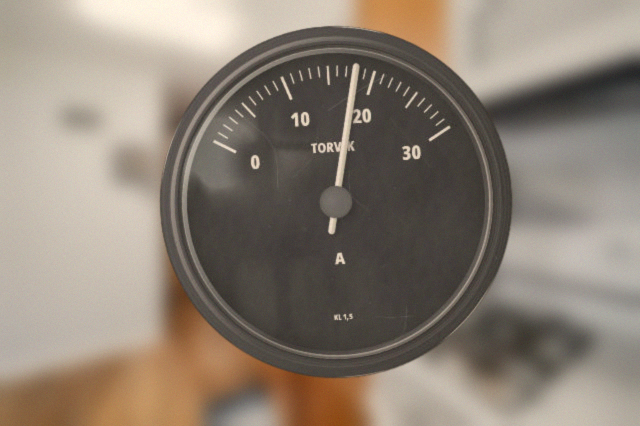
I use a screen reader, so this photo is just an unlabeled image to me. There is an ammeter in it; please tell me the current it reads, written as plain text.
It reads 18 A
